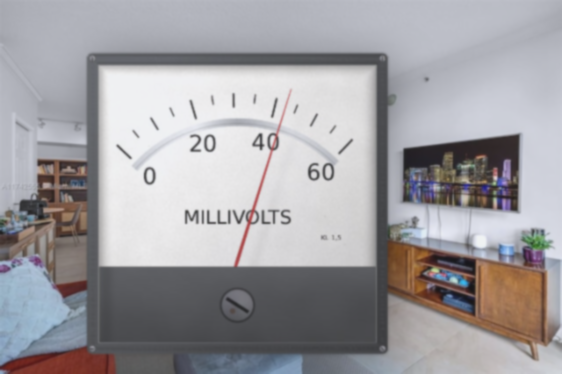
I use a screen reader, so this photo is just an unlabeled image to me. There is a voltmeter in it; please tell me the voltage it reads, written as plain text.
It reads 42.5 mV
